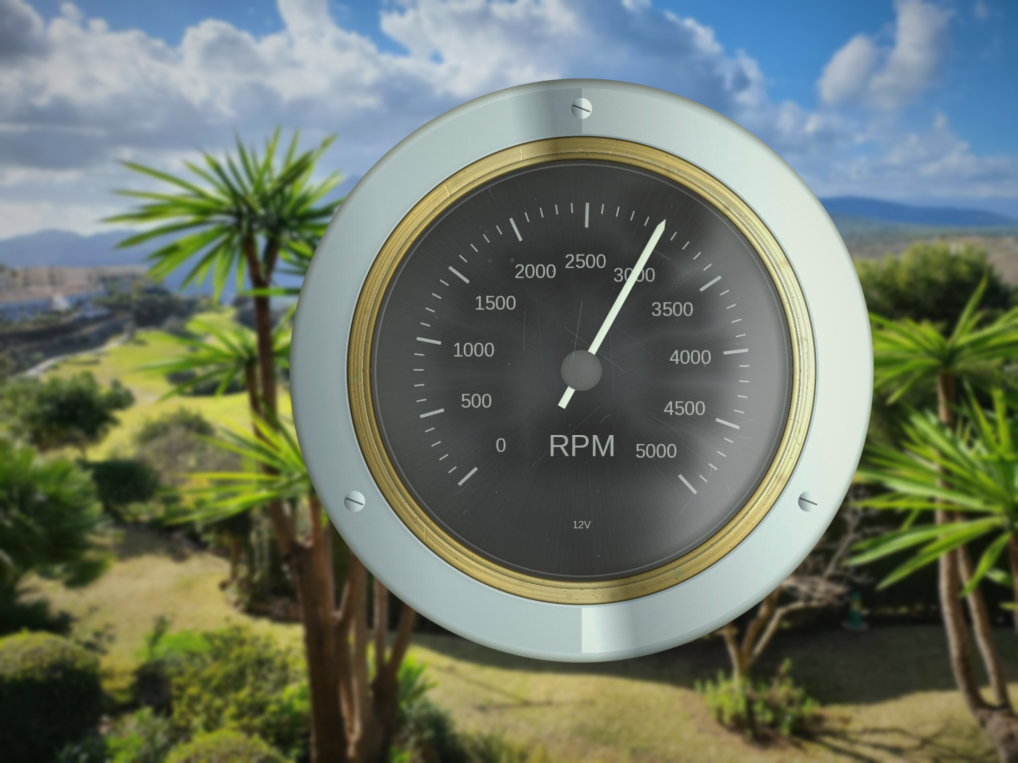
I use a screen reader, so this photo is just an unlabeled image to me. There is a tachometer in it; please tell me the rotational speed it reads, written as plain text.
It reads 3000 rpm
